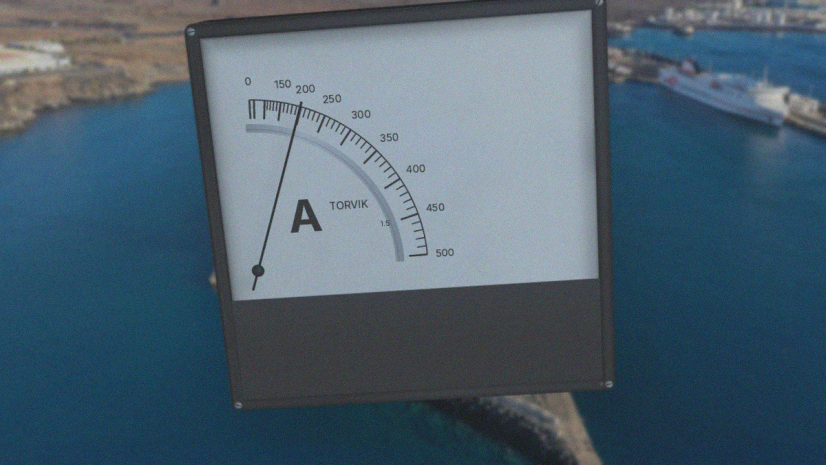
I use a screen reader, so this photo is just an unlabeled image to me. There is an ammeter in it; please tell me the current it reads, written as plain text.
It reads 200 A
